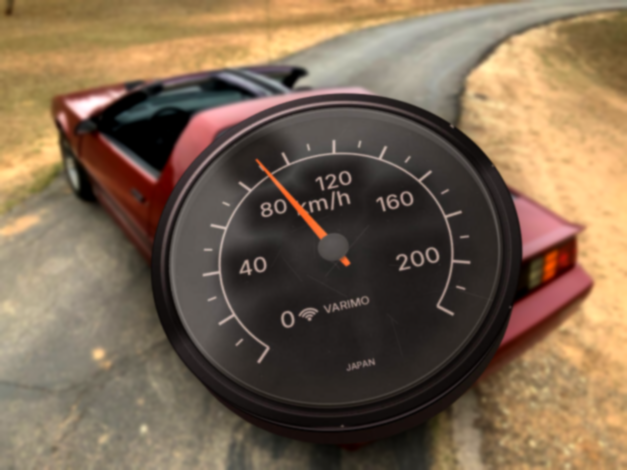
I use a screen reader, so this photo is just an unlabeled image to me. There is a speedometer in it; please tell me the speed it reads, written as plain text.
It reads 90 km/h
